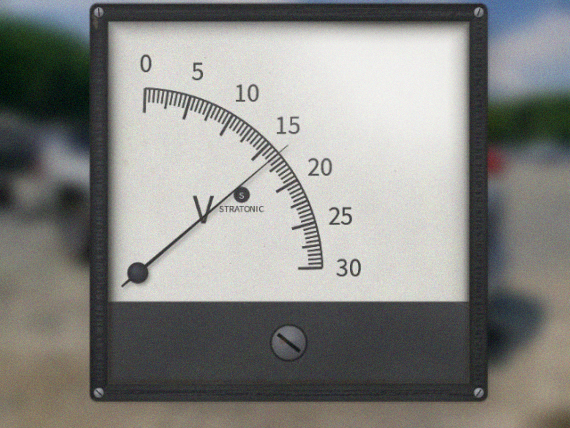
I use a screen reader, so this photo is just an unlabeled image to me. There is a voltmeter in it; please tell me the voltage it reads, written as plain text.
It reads 16.5 V
